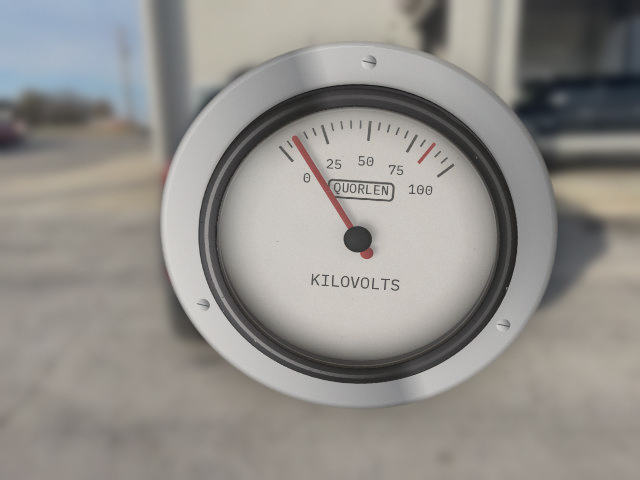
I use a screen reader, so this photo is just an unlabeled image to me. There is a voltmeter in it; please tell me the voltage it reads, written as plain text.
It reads 10 kV
